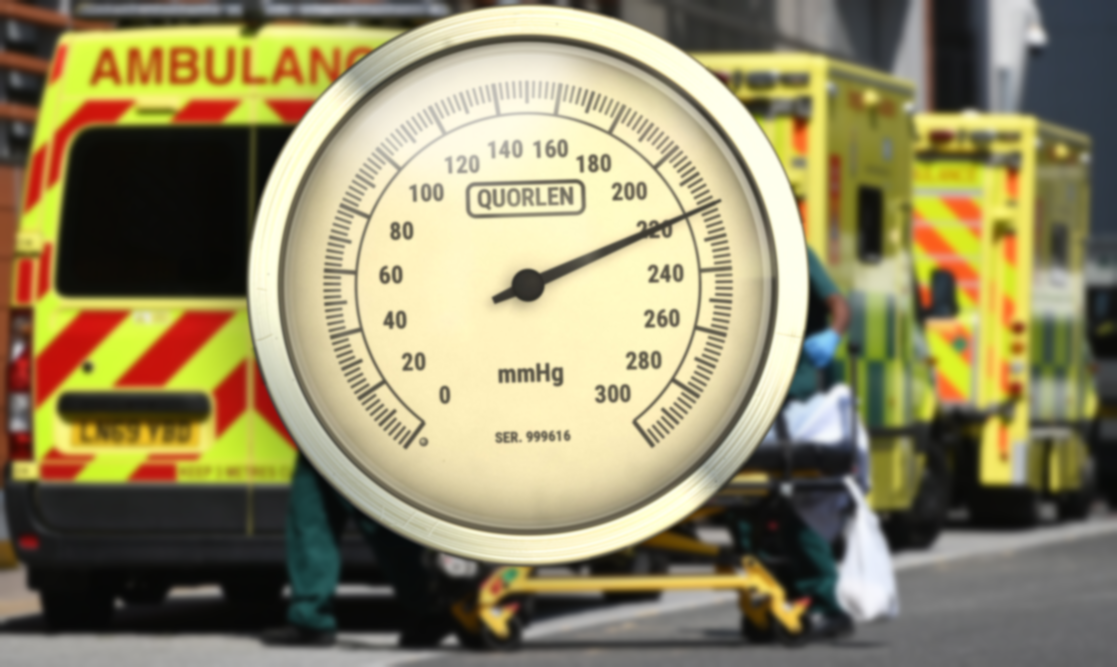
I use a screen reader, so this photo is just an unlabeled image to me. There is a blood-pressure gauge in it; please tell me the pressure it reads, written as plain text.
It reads 220 mmHg
